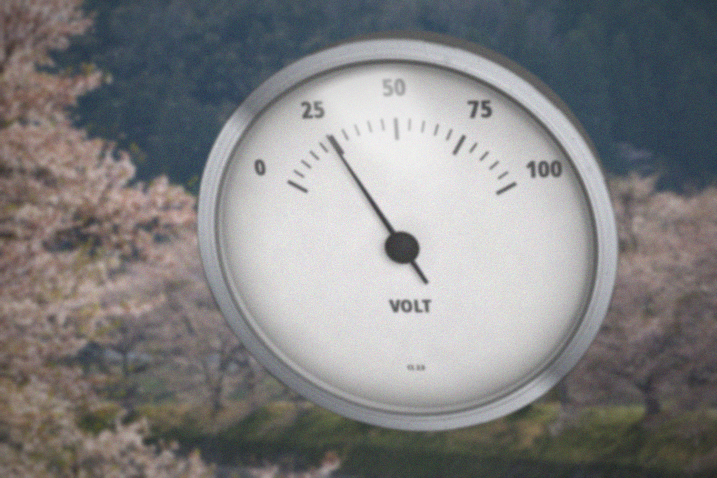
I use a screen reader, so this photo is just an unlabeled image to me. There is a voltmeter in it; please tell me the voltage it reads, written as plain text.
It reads 25 V
